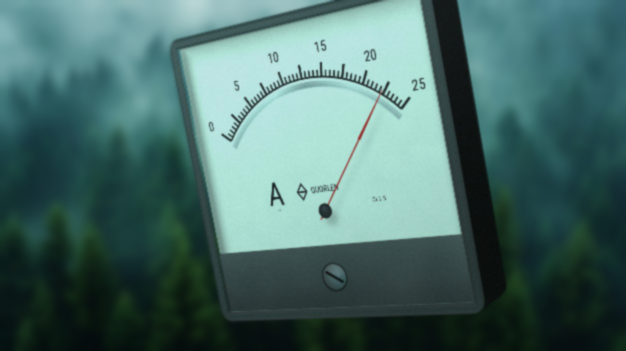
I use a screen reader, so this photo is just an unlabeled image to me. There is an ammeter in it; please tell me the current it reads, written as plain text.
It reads 22.5 A
